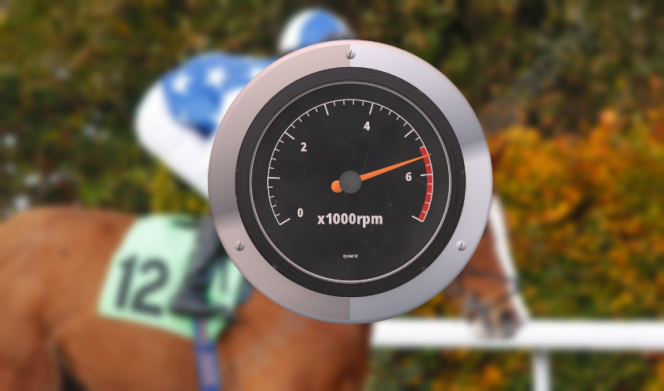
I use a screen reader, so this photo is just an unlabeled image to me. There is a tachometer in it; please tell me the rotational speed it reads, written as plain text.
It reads 5600 rpm
